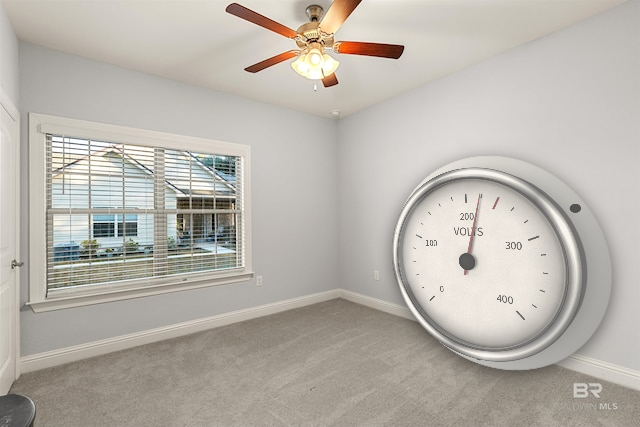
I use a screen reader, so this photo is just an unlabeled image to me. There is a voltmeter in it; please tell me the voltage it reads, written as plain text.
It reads 220 V
